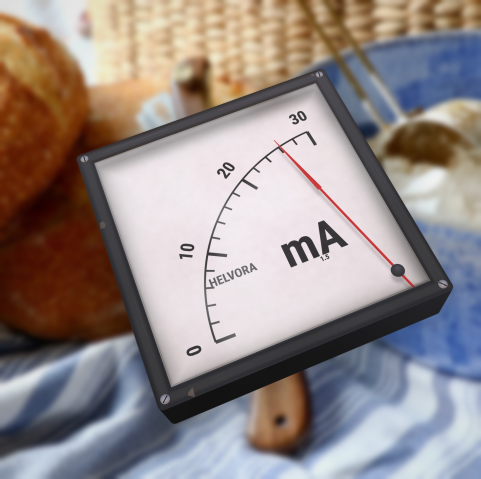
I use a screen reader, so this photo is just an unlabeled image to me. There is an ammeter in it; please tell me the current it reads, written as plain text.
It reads 26 mA
